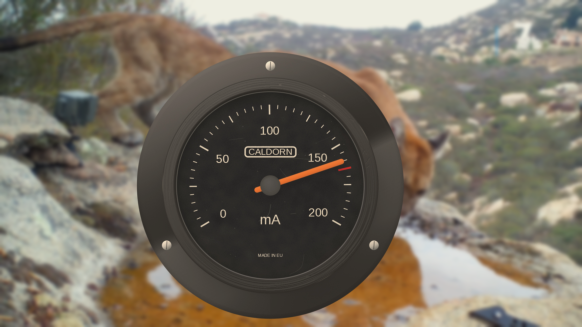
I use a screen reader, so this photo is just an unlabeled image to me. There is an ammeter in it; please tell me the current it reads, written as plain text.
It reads 160 mA
